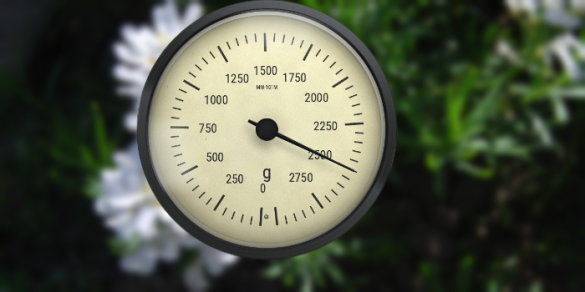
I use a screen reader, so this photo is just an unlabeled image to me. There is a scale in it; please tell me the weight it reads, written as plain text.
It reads 2500 g
